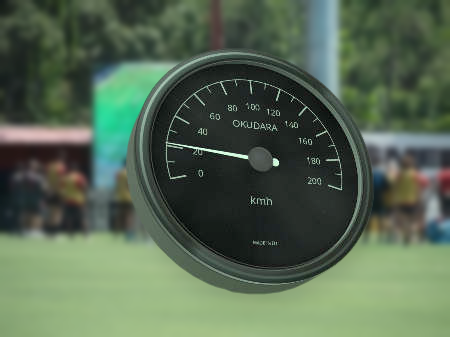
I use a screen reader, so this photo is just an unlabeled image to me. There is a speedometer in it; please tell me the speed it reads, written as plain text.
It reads 20 km/h
